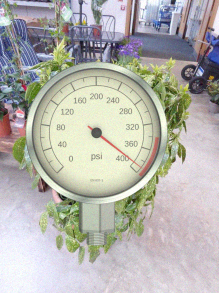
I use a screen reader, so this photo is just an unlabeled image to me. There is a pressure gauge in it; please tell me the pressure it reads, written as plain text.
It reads 390 psi
